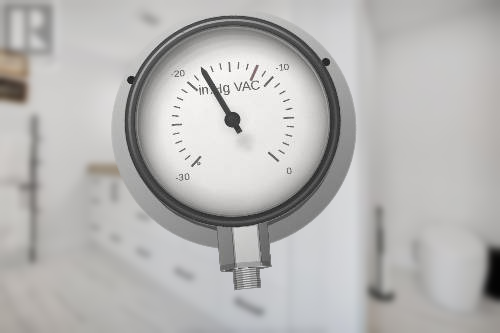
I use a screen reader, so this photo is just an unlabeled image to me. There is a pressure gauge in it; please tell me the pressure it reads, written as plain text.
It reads -18 inHg
